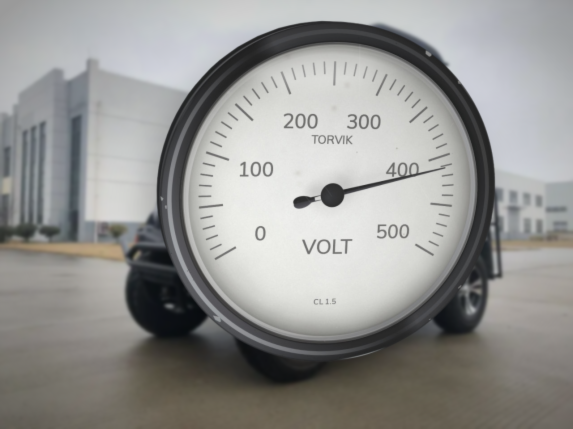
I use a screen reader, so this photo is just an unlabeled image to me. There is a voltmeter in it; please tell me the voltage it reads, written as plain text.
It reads 410 V
